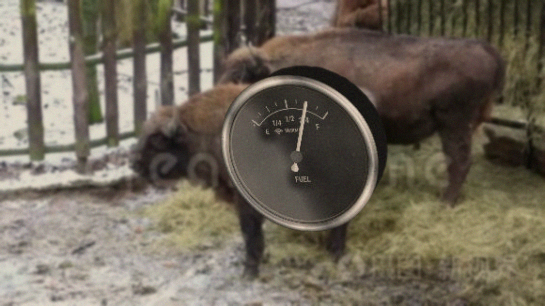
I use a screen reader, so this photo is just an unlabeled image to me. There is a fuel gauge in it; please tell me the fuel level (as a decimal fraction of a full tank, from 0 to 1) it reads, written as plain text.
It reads 0.75
